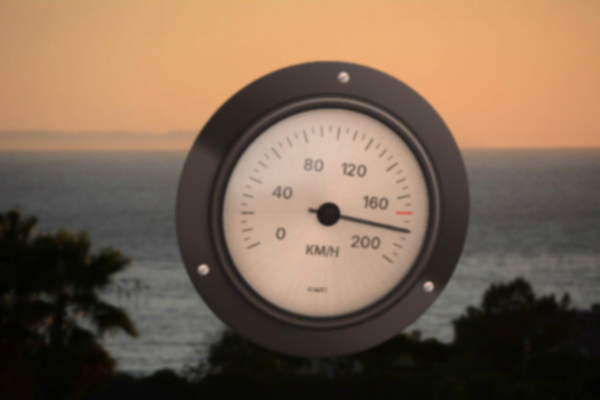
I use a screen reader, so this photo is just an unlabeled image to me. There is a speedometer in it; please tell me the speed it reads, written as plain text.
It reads 180 km/h
